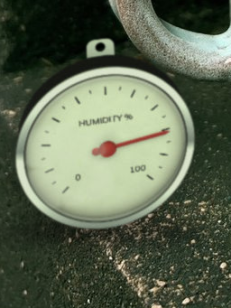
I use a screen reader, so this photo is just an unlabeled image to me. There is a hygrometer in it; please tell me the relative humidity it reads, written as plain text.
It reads 80 %
